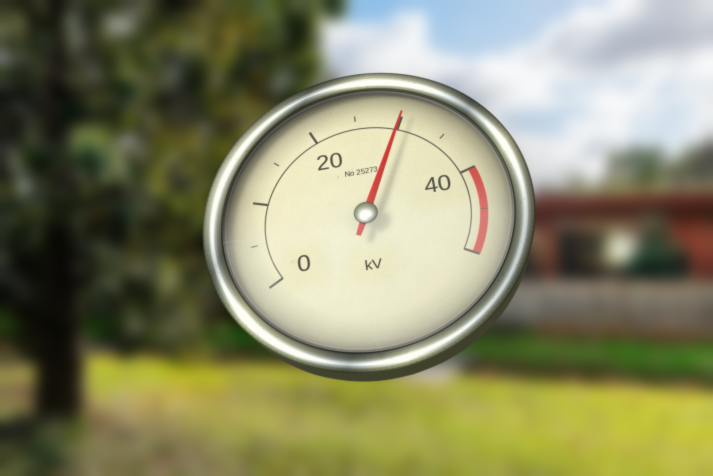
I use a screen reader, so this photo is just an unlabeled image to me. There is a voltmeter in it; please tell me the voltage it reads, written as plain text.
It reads 30 kV
